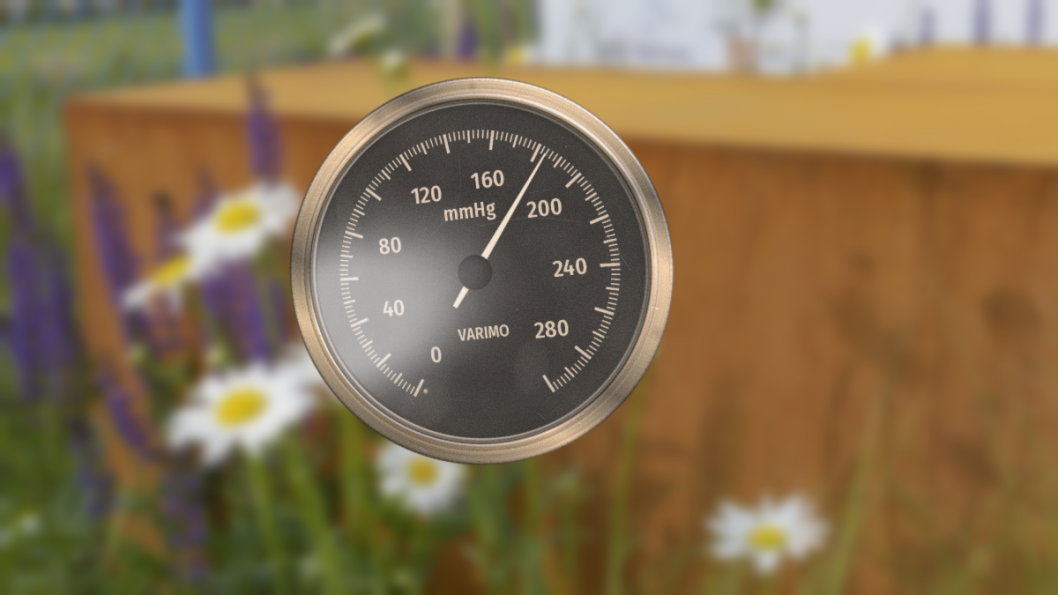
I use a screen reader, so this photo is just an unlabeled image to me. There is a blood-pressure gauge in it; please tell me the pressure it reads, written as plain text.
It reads 184 mmHg
